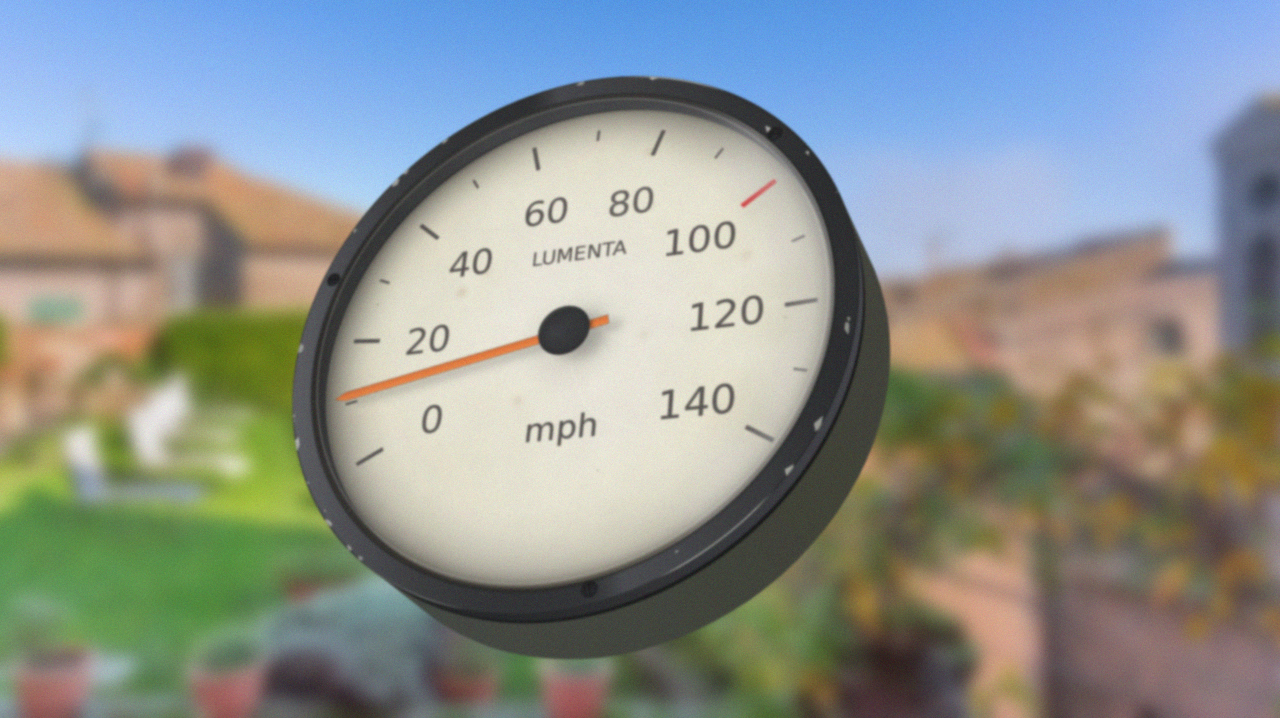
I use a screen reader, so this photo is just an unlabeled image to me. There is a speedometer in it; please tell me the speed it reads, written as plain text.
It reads 10 mph
